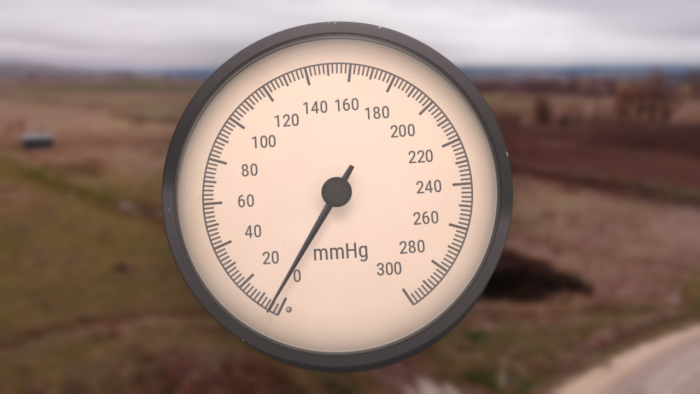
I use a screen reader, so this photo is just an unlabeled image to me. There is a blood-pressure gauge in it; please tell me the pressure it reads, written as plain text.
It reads 4 mmHg
